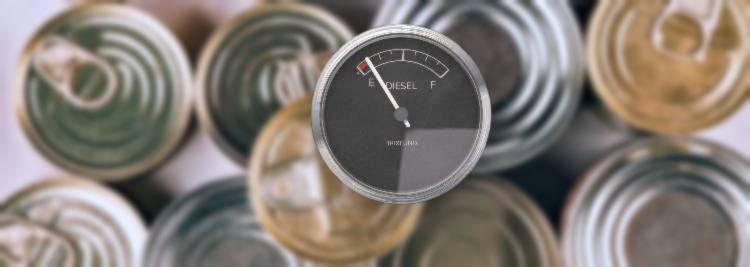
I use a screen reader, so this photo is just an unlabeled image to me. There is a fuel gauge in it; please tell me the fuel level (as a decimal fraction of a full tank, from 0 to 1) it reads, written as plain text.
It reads 0.125
